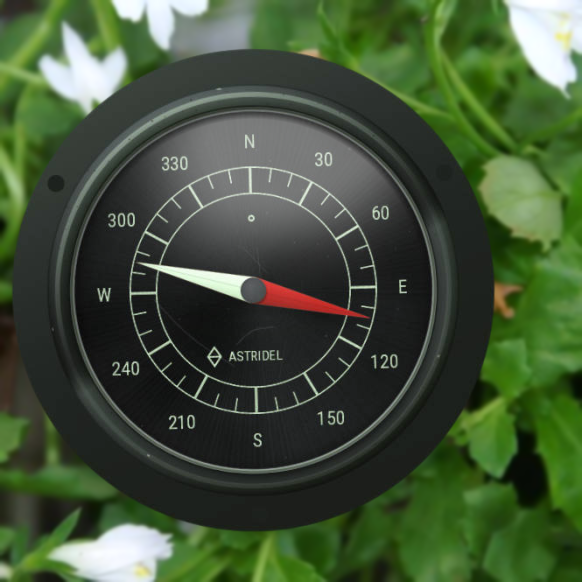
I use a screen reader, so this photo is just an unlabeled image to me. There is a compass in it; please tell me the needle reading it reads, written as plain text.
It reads 105 °
